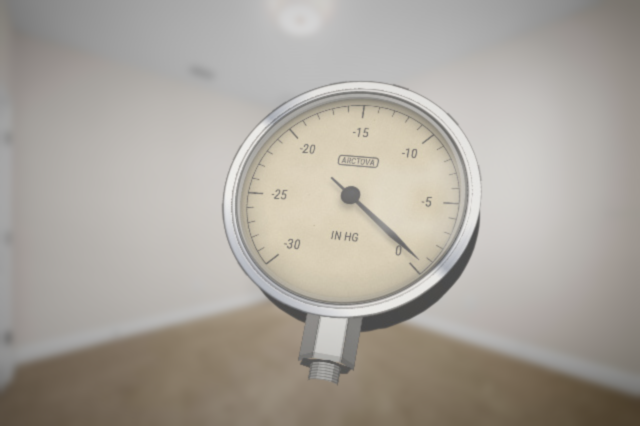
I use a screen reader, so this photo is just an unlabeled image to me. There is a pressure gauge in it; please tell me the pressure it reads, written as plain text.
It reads -0.5 inHg
